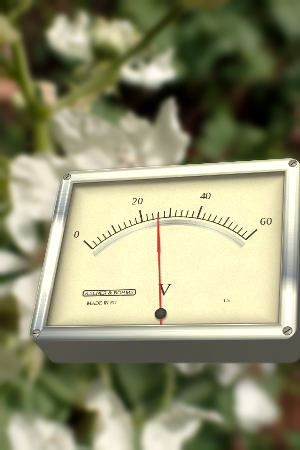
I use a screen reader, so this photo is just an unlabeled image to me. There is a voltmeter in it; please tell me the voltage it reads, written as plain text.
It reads 26 V
